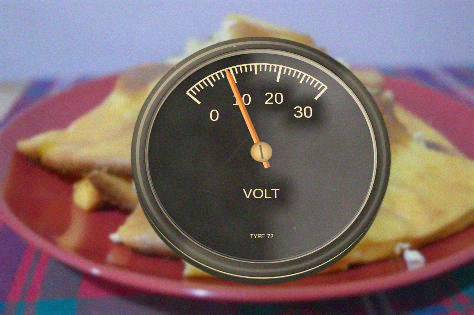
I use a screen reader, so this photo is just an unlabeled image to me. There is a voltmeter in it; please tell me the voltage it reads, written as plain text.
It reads 9 V
